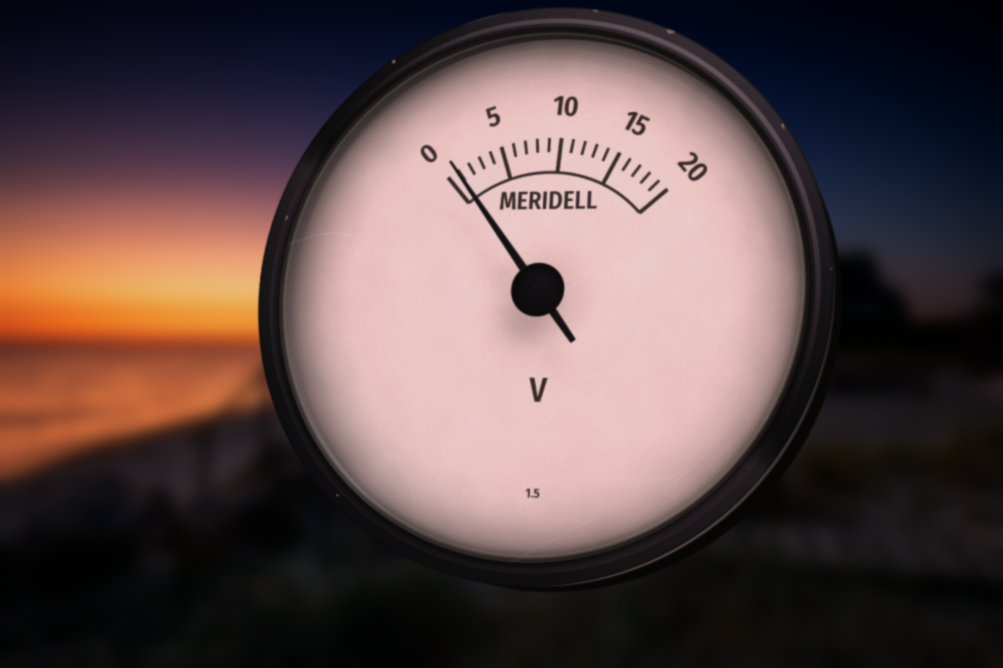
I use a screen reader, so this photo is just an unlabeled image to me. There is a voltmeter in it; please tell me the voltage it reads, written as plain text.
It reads 1 V
